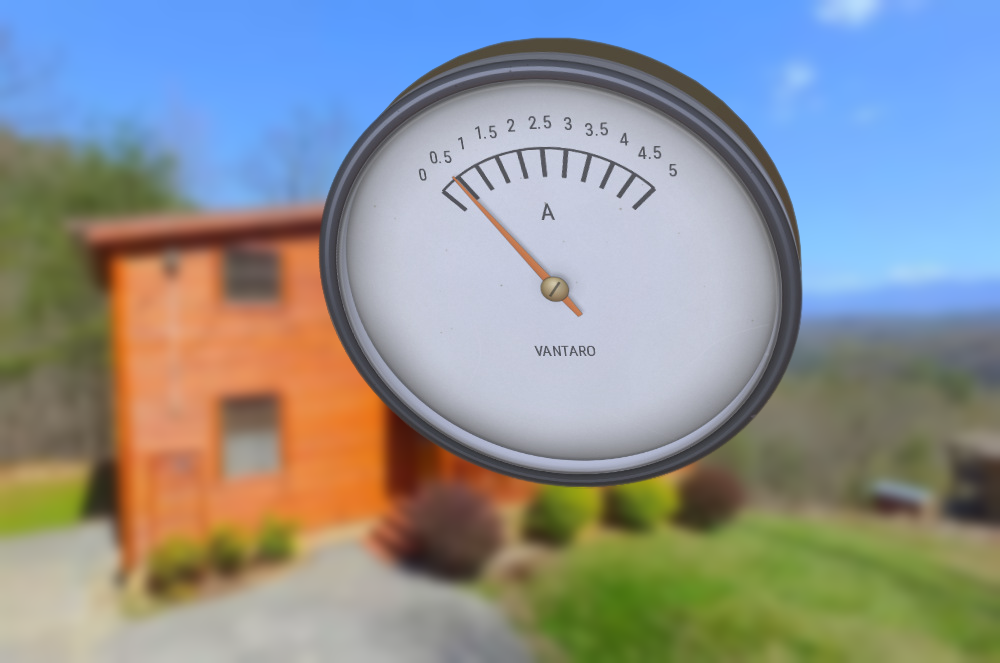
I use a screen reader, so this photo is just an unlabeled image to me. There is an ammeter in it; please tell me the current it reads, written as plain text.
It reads 0.5 A
